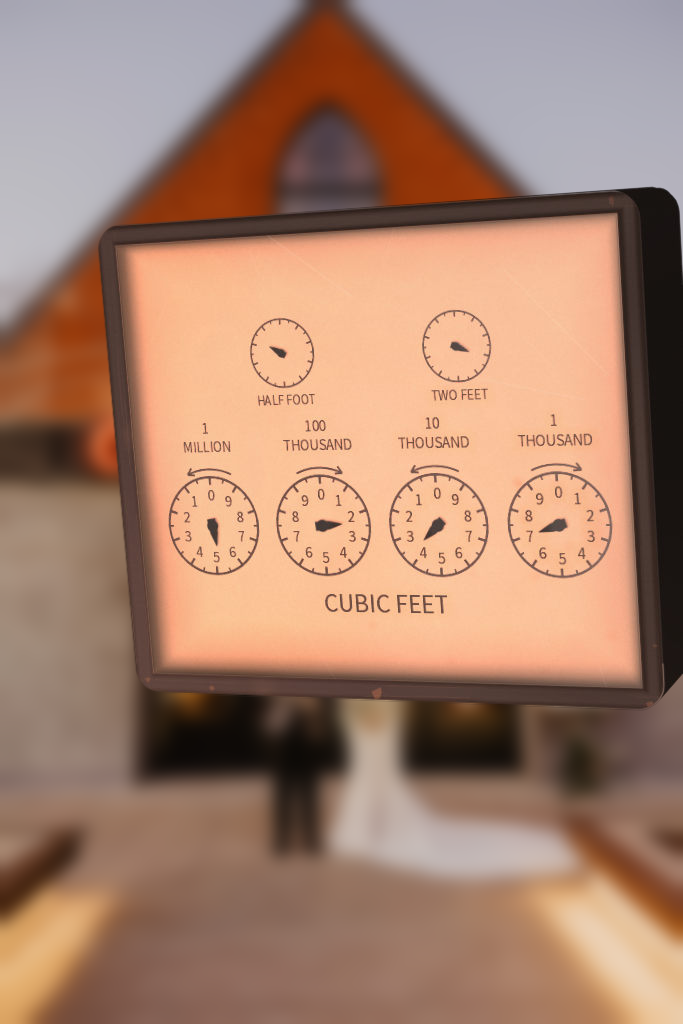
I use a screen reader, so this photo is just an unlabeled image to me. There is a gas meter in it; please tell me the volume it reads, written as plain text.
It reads 523700 ft³
